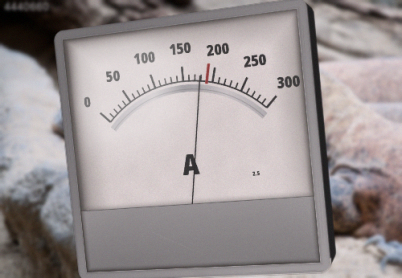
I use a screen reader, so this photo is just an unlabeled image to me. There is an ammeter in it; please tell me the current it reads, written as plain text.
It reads 180 A
